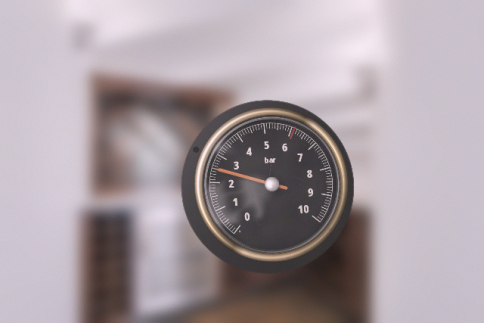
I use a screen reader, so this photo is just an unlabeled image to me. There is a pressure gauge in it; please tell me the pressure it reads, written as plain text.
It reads 2.5 bar
